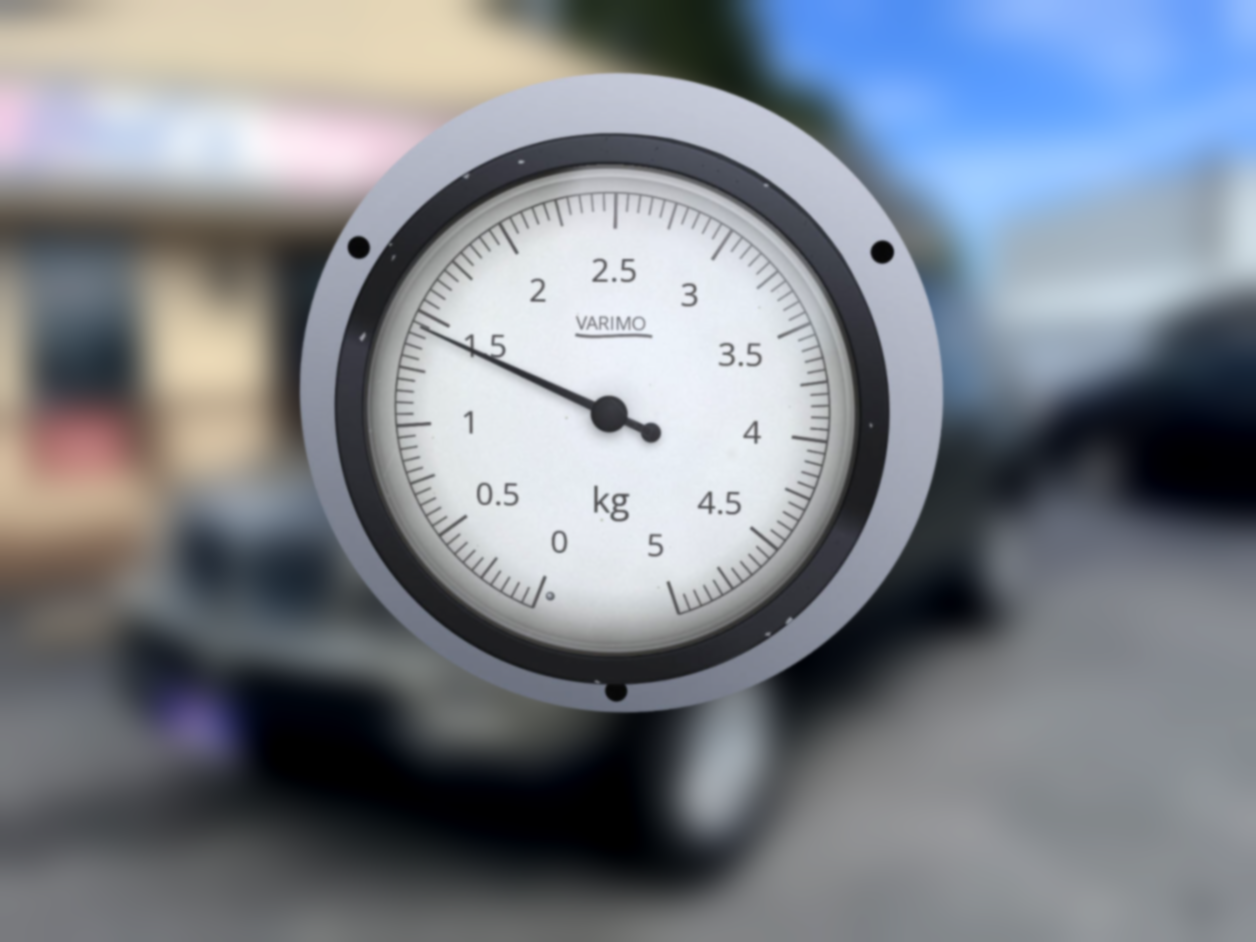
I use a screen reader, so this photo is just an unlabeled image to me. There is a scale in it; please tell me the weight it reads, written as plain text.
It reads 1.45 kg
